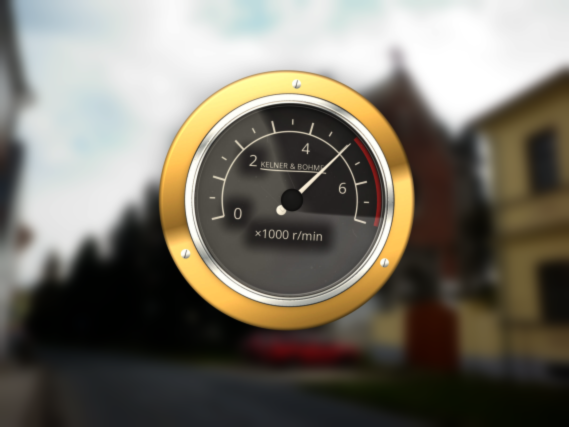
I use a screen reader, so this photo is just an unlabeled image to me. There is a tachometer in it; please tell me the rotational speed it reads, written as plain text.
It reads 5000 rpm
